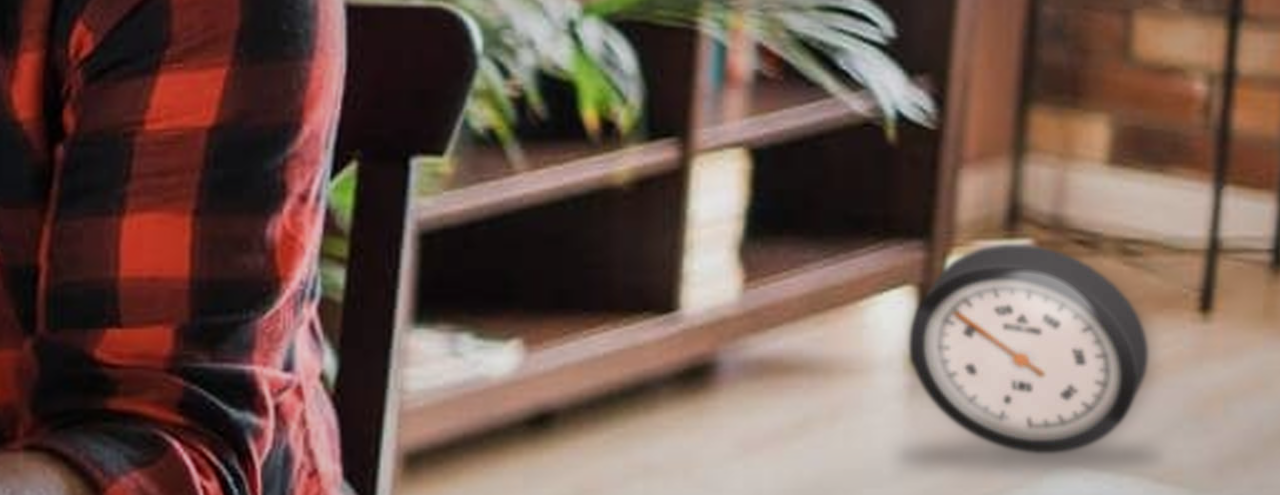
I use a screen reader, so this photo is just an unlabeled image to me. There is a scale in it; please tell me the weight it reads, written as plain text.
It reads 90 lb
